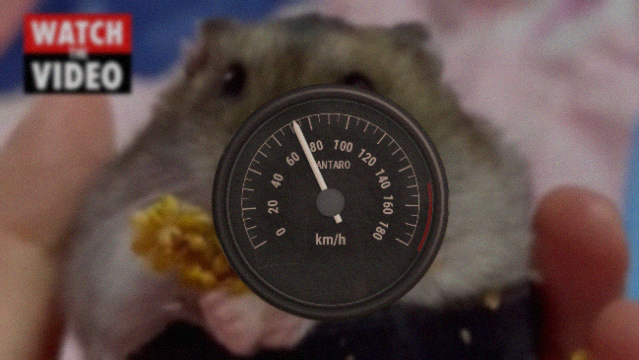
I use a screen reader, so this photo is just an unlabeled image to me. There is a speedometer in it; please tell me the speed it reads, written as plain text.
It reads 72.5 km/h
